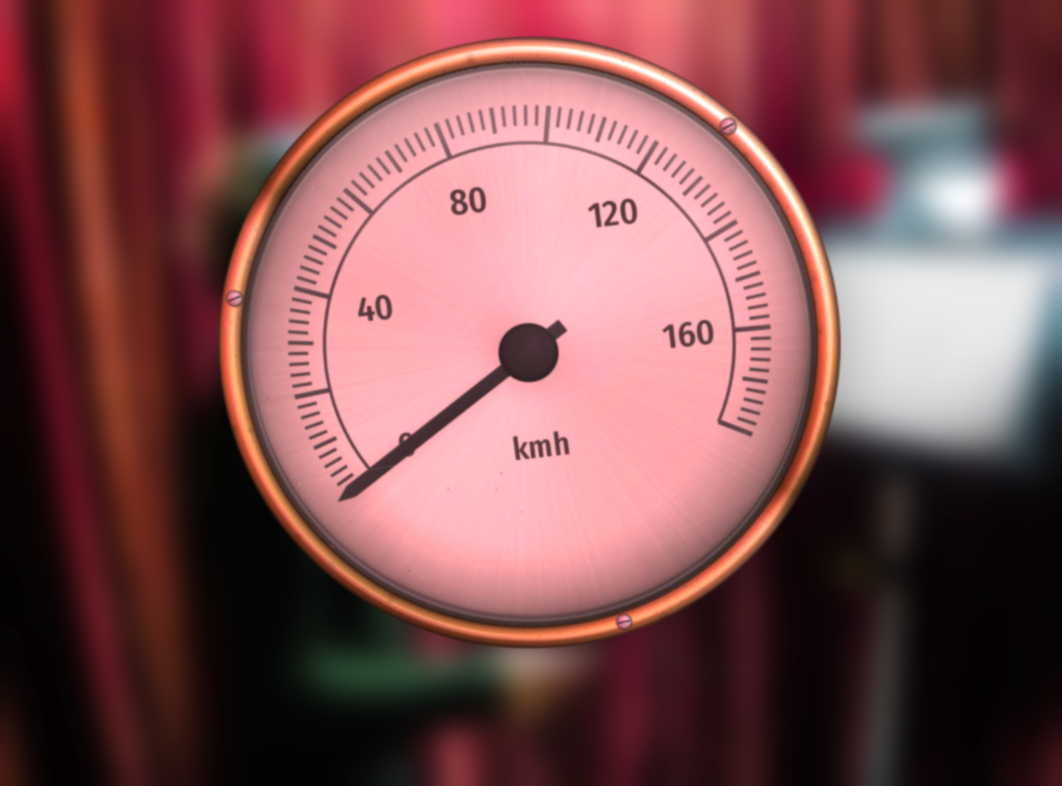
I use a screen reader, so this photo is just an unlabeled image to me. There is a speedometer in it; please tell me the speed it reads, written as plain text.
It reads 0 km/h
